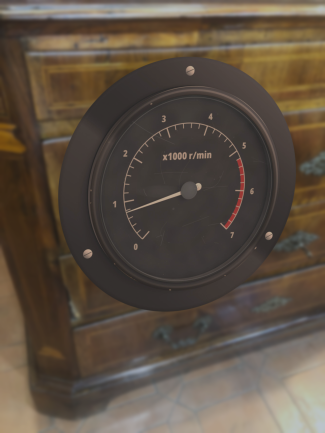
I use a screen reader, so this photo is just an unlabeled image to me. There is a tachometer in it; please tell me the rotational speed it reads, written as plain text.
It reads 800 rpm
